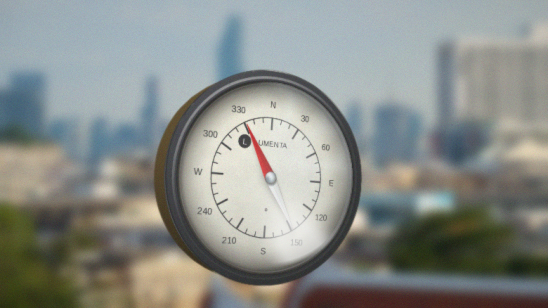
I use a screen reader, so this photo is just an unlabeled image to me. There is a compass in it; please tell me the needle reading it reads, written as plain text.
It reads 330 °
